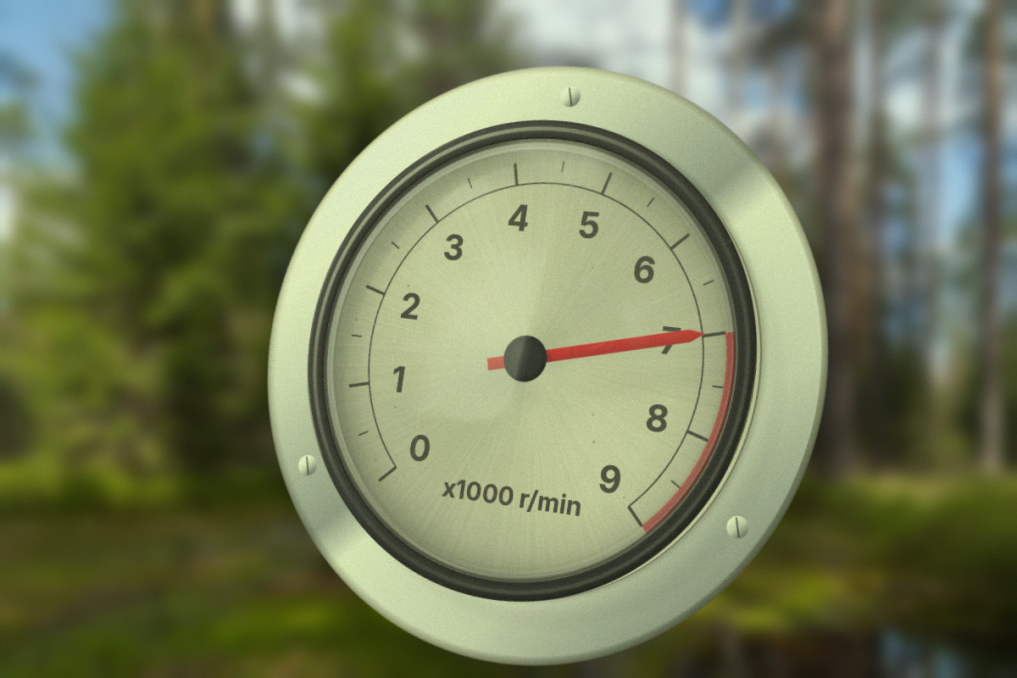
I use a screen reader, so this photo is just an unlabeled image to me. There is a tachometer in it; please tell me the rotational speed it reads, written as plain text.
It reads 7000 rpm
